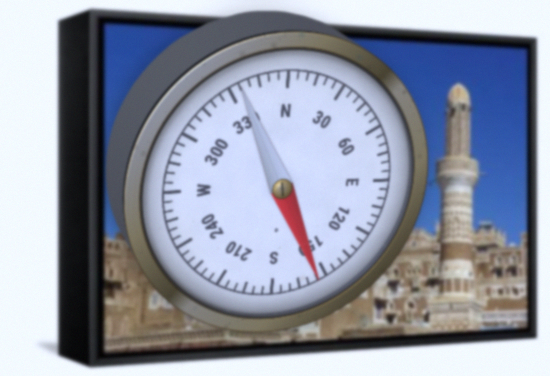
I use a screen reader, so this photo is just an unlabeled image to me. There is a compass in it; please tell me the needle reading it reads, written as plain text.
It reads 155 °
